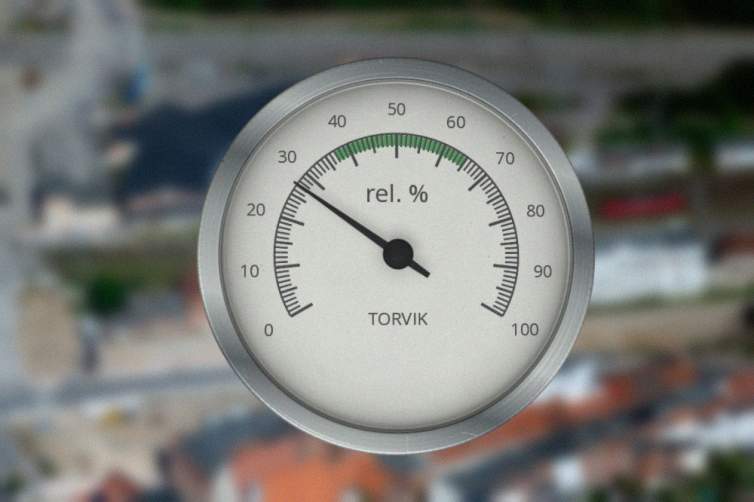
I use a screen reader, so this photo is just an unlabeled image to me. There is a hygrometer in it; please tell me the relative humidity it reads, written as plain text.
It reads 27 %
